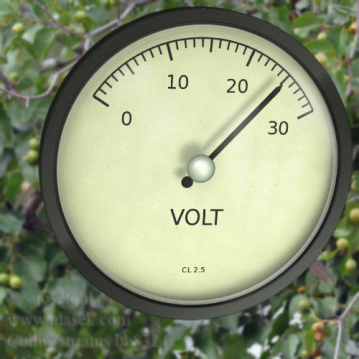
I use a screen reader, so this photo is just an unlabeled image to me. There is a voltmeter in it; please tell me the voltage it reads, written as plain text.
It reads 25 V
